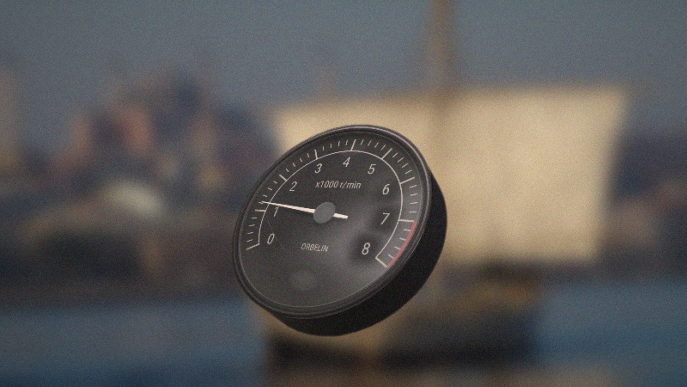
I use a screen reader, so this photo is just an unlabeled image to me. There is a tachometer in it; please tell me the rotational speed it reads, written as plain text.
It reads 1200 rpm
